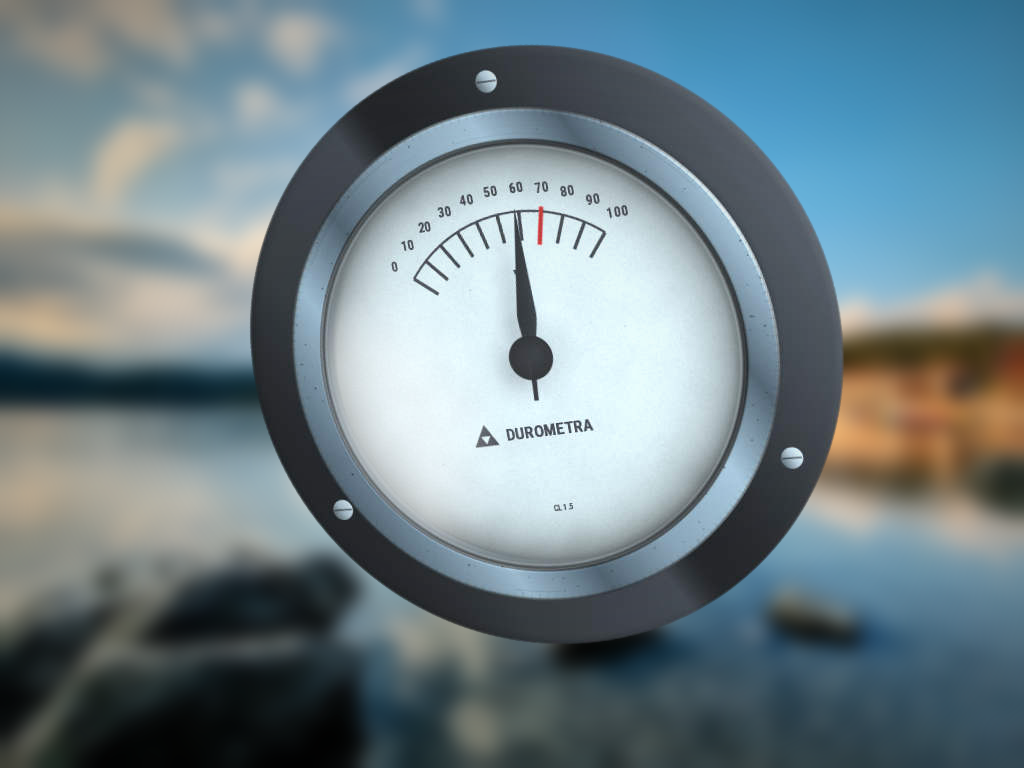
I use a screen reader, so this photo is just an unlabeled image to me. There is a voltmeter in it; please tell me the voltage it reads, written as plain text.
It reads 60 V
